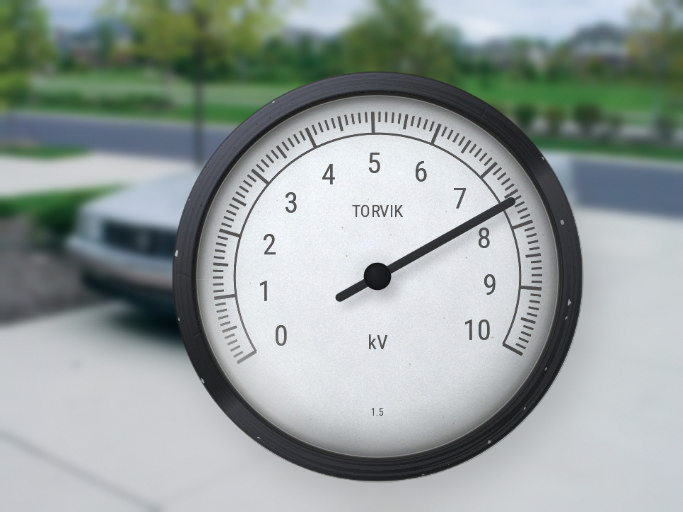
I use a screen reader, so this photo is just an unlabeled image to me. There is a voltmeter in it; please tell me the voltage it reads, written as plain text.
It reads 7.6 kV
